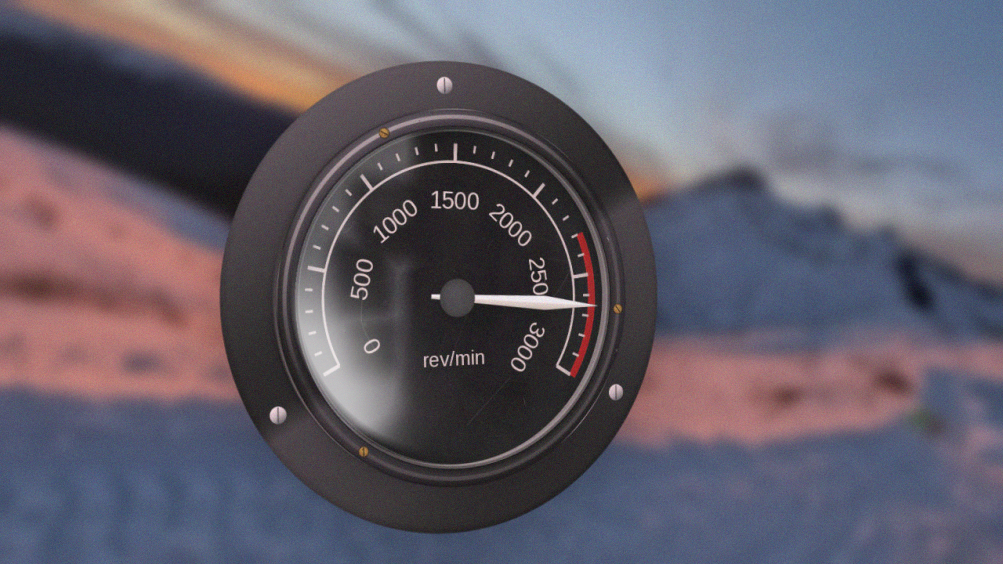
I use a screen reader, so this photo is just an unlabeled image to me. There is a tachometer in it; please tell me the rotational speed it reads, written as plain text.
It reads 2650 rpm
